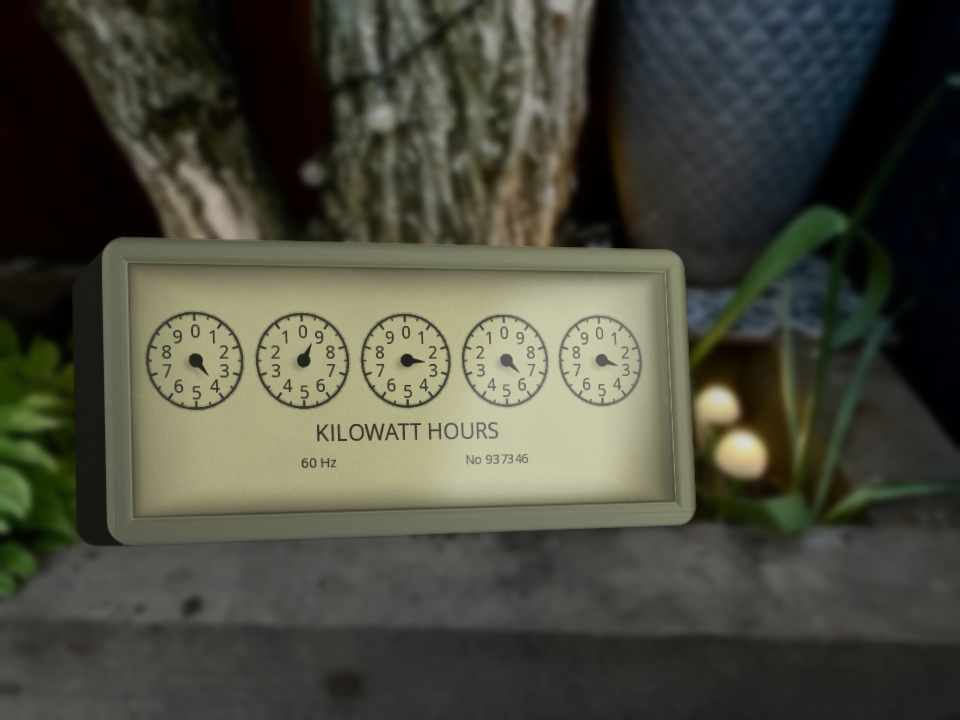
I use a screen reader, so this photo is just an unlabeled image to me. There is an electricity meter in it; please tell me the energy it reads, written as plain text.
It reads 39263 kWh
